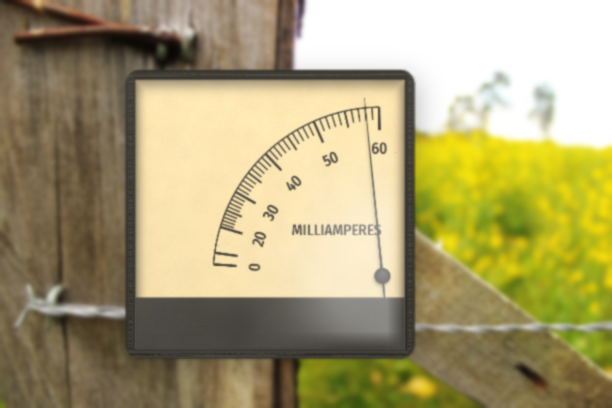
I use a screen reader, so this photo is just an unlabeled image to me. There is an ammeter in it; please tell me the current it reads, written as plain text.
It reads 58 mA
